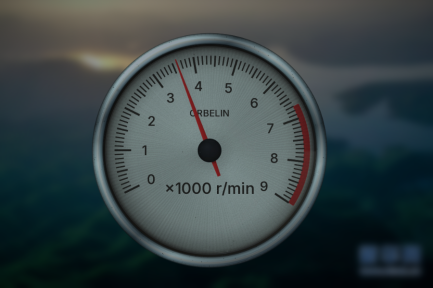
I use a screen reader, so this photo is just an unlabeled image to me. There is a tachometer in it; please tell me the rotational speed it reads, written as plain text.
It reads 3600 rpm
